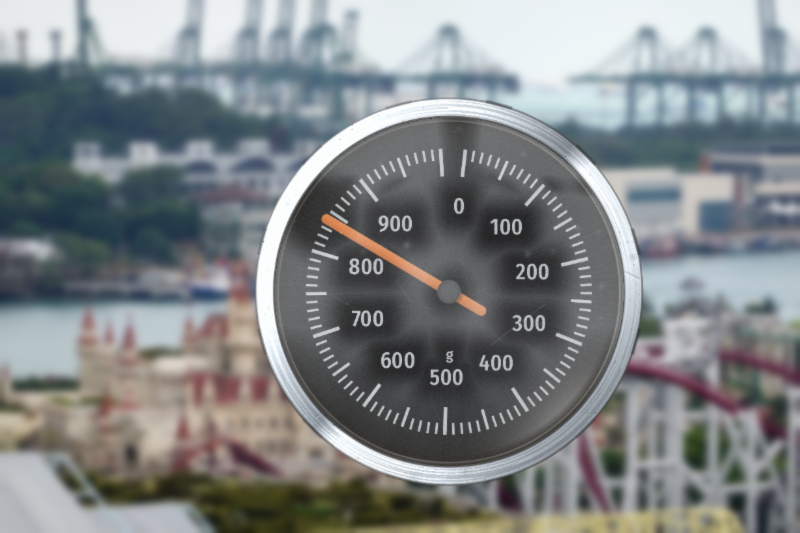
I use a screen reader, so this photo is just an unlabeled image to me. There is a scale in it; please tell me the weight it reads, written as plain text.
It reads 840 g
